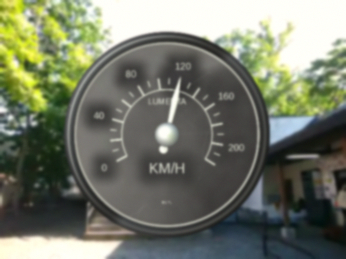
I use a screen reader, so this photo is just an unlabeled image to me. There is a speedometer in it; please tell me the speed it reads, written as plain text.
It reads 120 km/h
